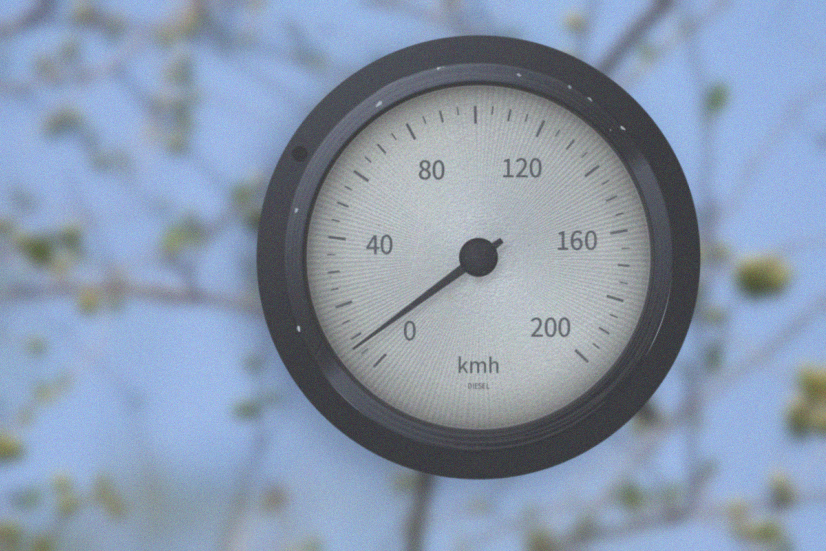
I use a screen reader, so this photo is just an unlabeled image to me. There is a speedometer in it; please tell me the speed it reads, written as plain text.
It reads 7.5 km/h
